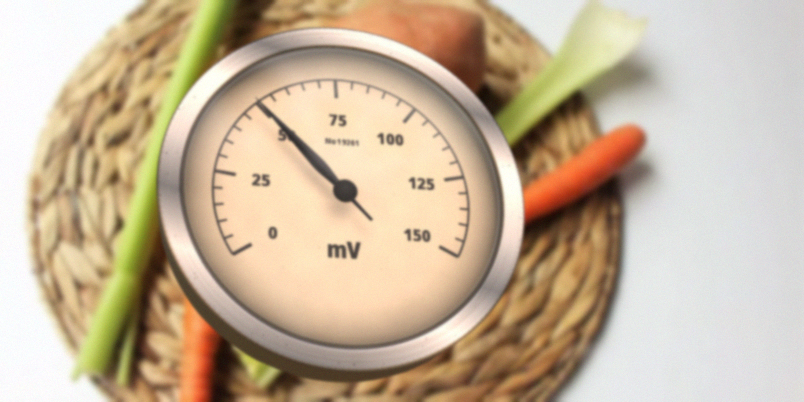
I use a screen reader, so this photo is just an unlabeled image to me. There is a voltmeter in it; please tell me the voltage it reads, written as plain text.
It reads 50 mV
